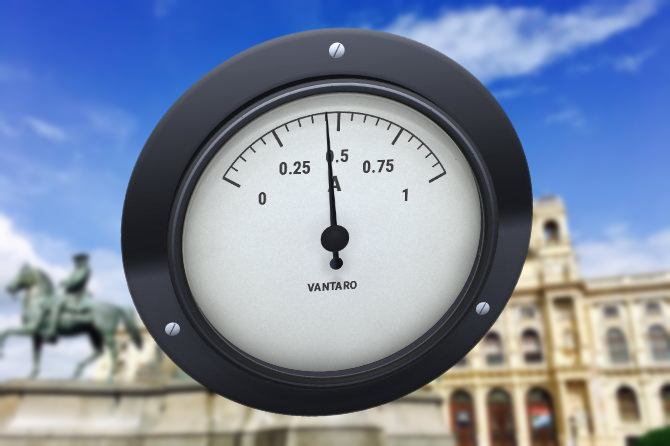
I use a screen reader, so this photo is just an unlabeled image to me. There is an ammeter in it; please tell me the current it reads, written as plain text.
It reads 0.45 A
